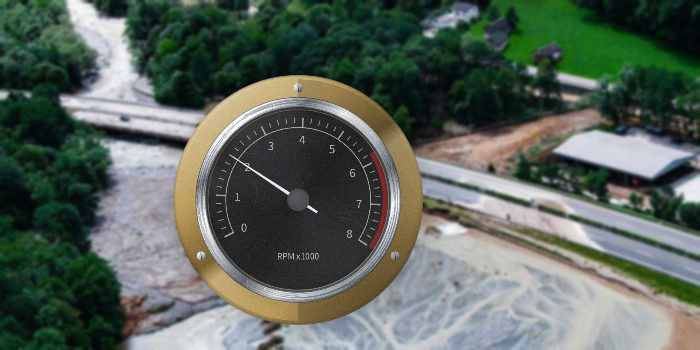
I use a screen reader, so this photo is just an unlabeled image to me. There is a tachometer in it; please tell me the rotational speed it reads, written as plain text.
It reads 2000 rpm
